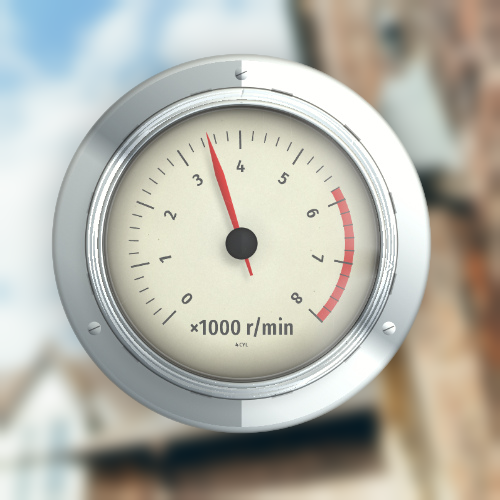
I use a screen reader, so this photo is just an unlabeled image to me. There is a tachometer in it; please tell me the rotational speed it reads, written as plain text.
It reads 3500 rpm
